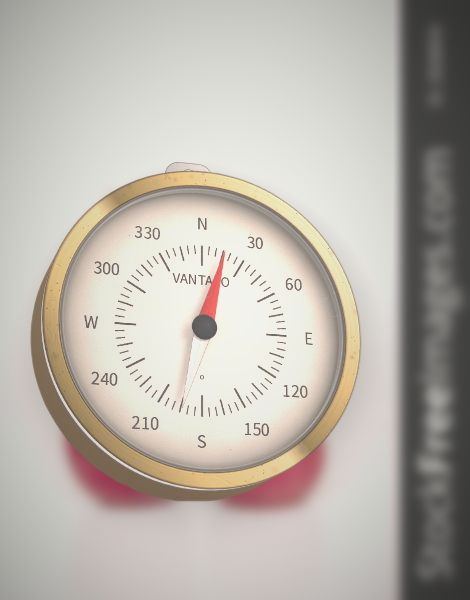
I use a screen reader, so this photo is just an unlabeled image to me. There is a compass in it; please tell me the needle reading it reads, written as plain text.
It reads 15 °
